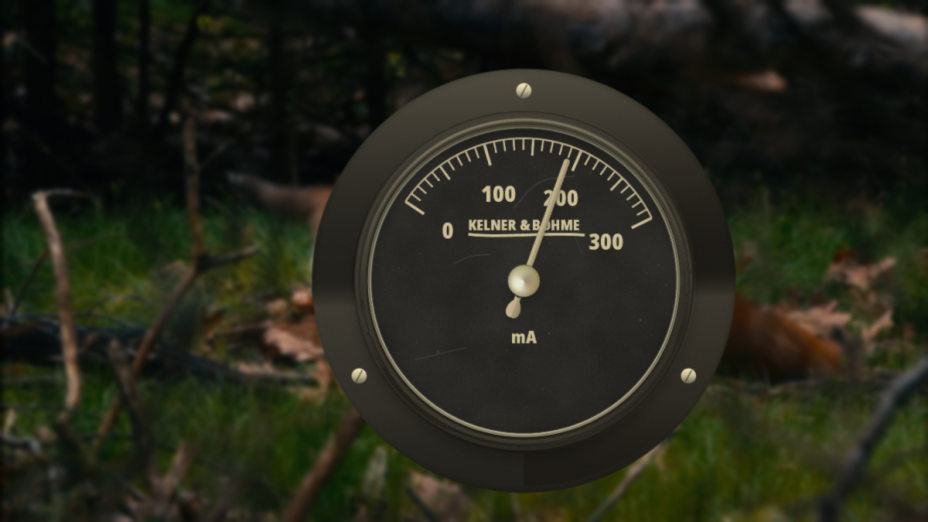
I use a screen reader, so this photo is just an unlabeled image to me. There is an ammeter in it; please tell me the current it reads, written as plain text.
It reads 190 mA
